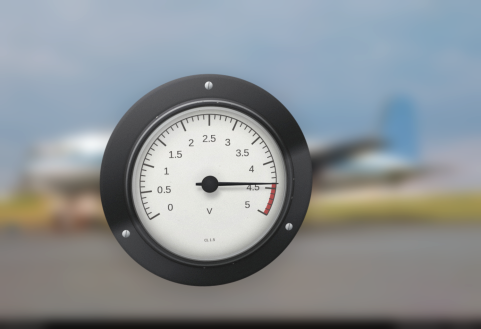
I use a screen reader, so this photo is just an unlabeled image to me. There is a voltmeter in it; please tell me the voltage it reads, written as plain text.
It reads 4.4 V
